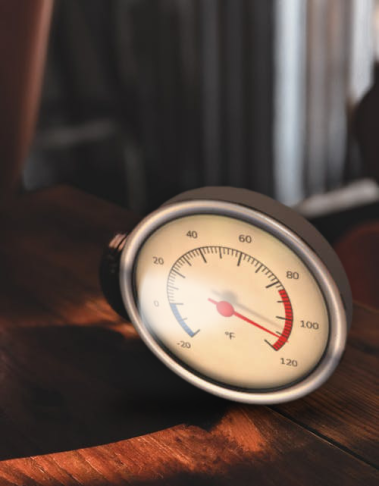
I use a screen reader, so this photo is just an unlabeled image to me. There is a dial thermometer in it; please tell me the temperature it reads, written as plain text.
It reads 110 °F
